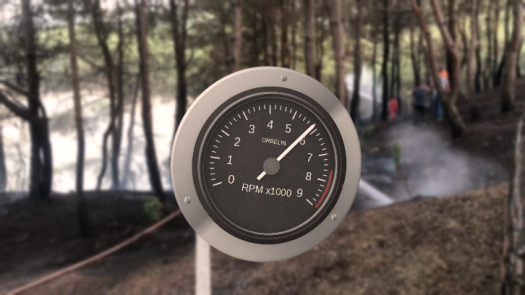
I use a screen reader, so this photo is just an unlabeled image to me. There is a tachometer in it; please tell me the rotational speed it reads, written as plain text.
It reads 5800 rpm
